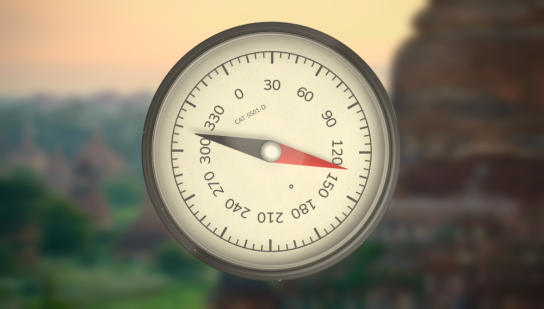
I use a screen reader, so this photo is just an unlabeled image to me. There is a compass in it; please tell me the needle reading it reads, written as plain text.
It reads 132.5 °
